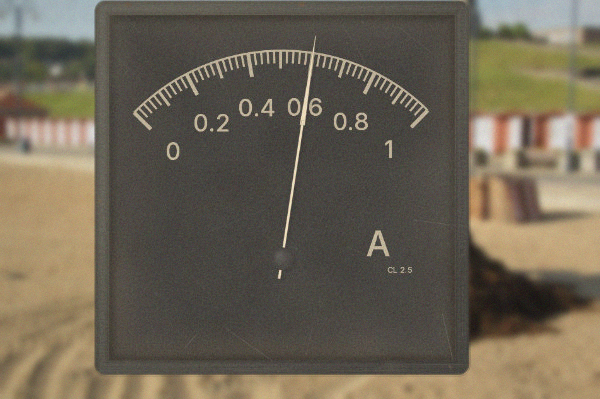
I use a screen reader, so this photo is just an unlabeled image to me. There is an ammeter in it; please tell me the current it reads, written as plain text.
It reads 0.6 A
